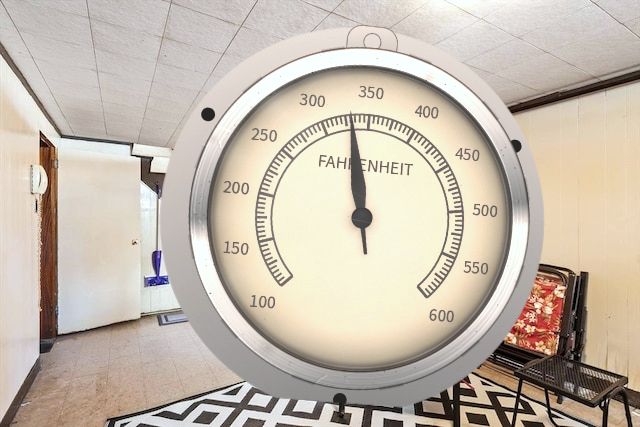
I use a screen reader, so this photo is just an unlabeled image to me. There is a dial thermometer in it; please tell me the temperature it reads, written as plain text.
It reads 330 °F
